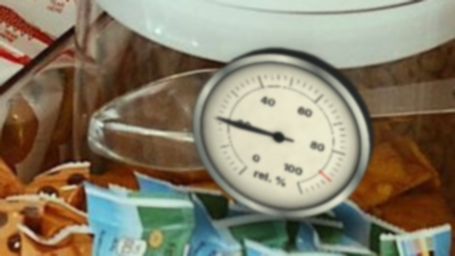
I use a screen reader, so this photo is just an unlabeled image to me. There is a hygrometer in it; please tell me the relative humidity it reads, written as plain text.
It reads 20 %
